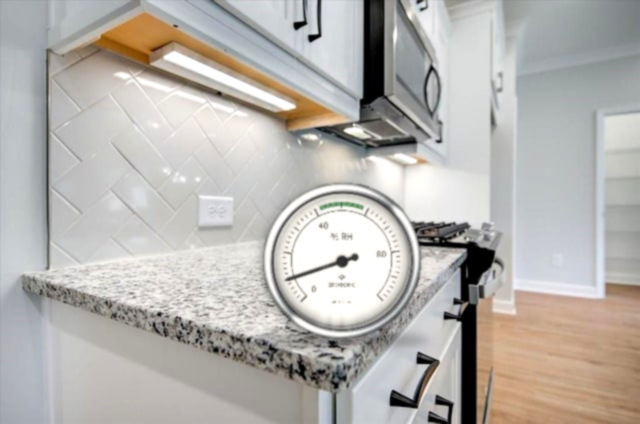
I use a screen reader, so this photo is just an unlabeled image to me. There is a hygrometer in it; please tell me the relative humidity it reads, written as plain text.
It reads 10 %
